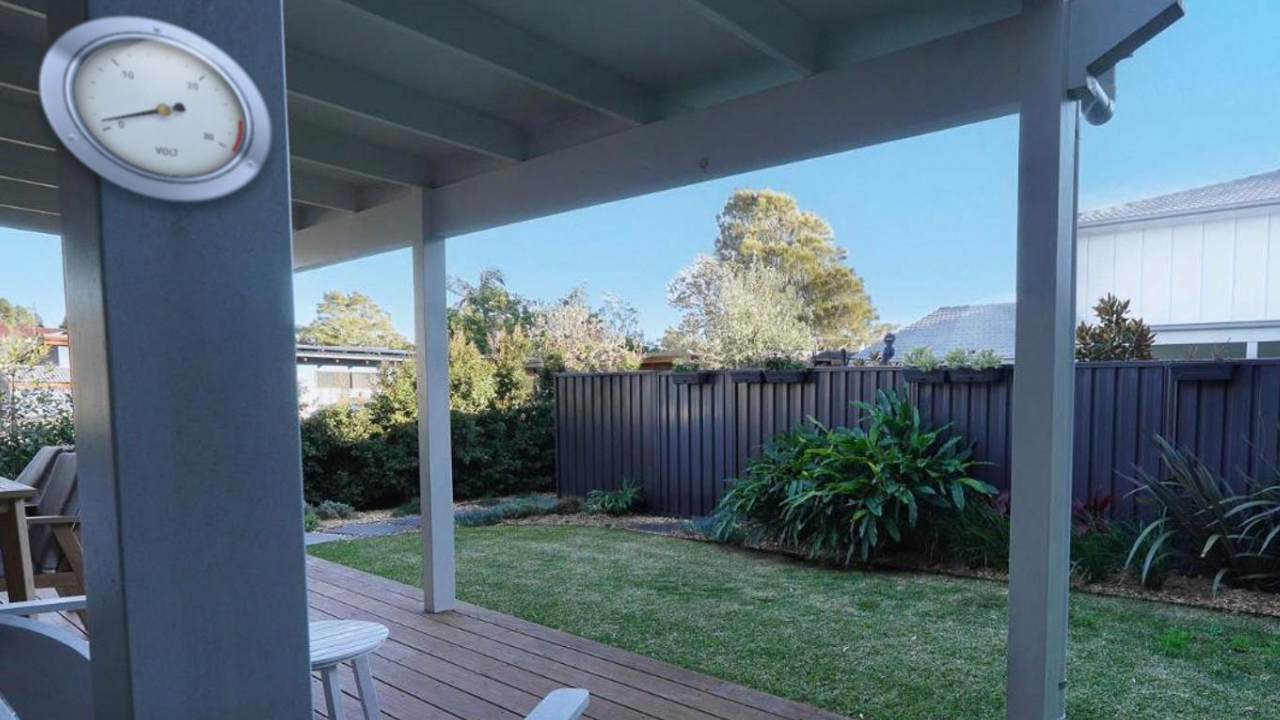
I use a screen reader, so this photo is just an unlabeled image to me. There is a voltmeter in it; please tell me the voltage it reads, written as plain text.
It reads 1 V
